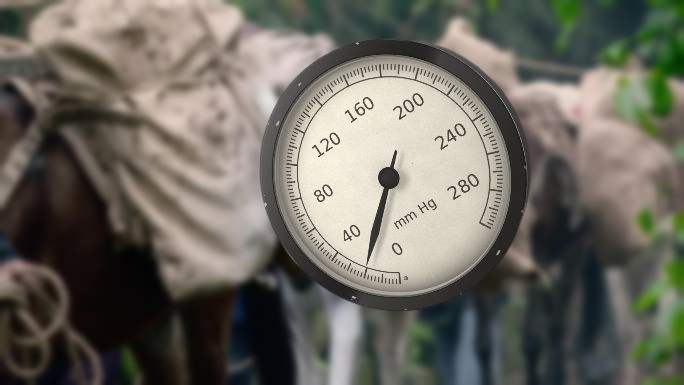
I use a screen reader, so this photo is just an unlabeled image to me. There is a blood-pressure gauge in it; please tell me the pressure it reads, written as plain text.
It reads 20 mmHg
